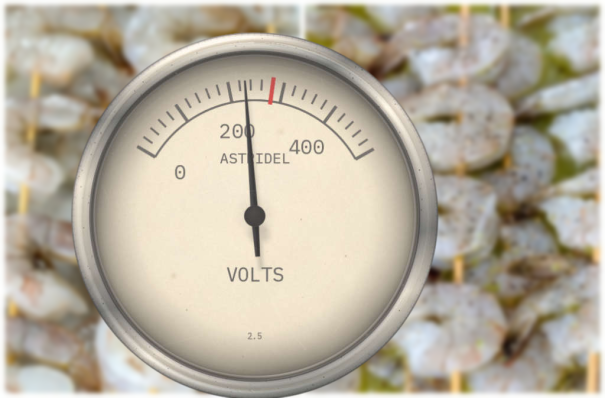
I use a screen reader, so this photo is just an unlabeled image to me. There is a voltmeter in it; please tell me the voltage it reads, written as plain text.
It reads 230 V
